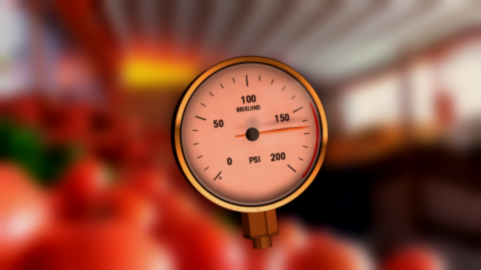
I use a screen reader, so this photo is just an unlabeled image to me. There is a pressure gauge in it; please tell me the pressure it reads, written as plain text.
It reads 165 psi
